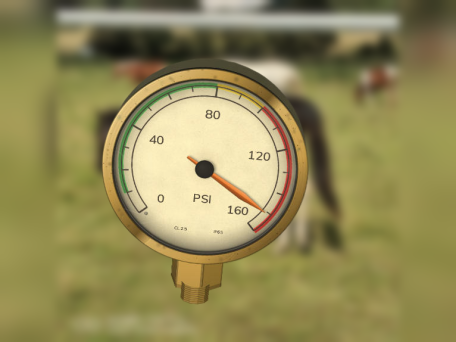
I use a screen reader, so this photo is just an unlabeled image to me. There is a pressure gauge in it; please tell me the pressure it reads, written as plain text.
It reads 150 psi
